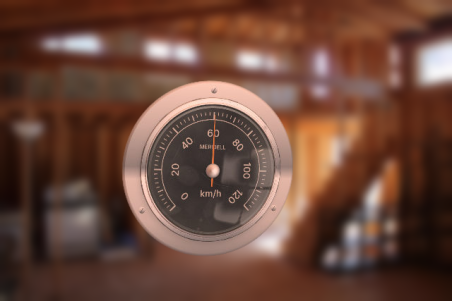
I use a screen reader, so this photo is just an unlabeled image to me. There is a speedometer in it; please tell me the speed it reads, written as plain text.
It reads 60 km/h
